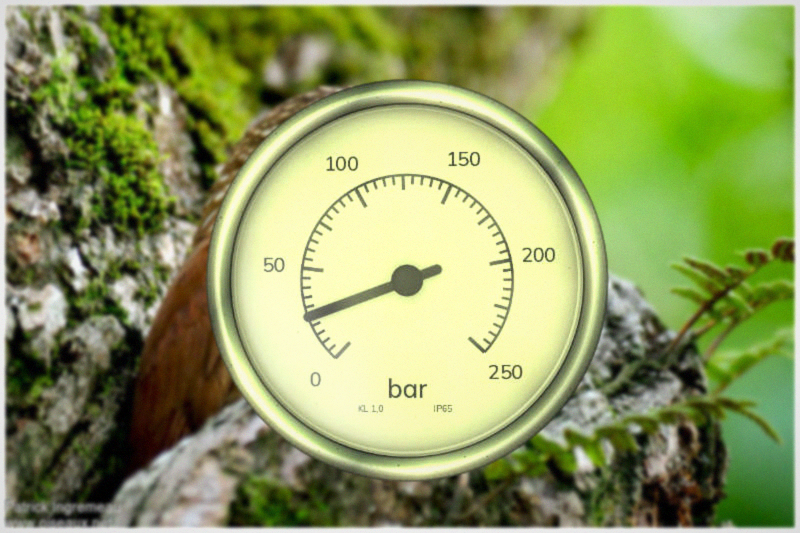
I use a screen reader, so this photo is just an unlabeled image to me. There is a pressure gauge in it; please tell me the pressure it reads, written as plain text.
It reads 25 bar
